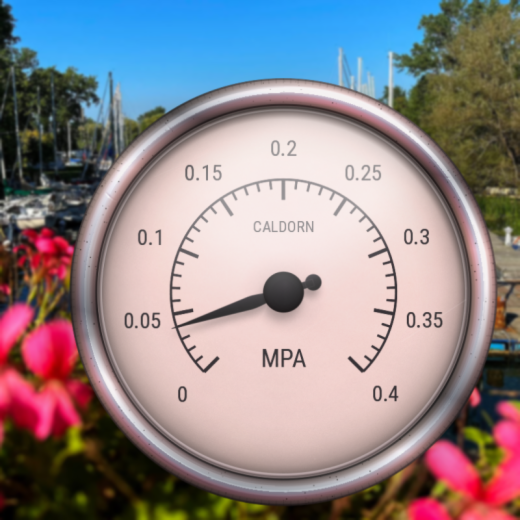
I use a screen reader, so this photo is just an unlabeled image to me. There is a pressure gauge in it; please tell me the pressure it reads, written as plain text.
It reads 0.04 MPa
